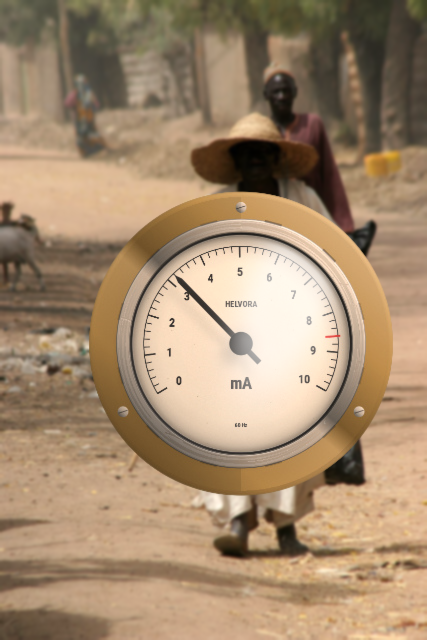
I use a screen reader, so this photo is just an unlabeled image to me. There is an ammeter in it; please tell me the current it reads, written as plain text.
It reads 3.2 mA
